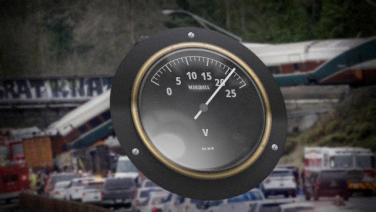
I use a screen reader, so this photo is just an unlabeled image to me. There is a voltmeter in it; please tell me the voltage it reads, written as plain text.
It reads 21 V
